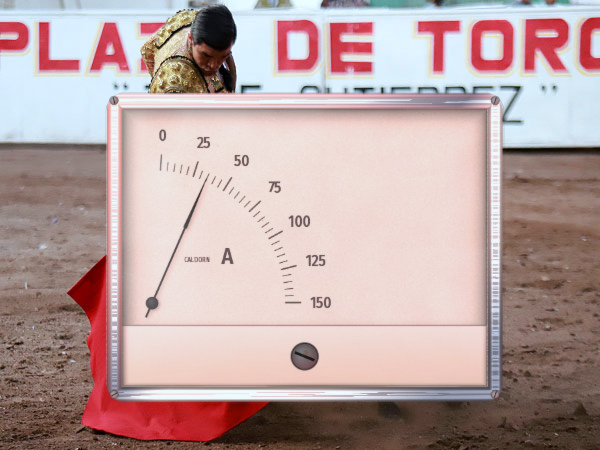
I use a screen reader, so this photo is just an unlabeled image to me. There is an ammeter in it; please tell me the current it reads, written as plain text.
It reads 35 A
